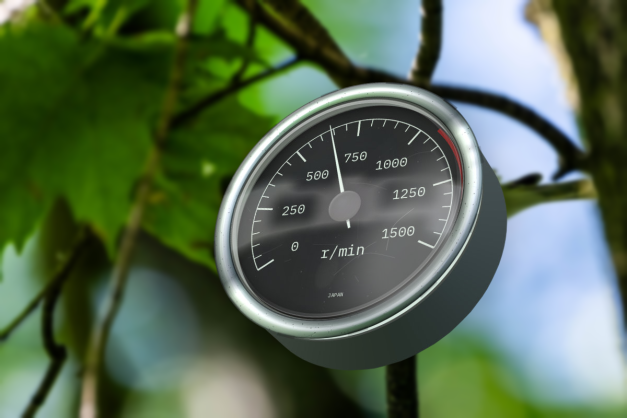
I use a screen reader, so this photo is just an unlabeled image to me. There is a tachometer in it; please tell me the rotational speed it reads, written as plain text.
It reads 650 rpm
